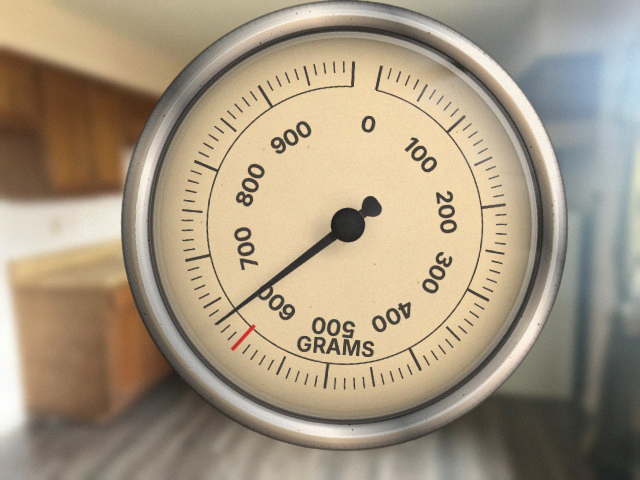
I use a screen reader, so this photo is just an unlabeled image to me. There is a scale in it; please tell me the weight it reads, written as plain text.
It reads 630 g
